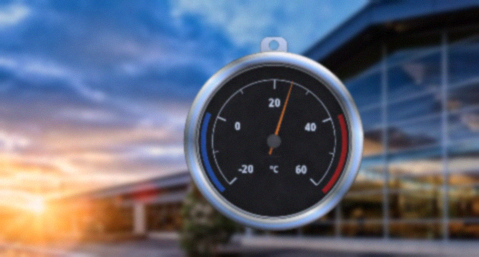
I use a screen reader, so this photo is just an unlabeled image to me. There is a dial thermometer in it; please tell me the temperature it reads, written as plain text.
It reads 25 °C
